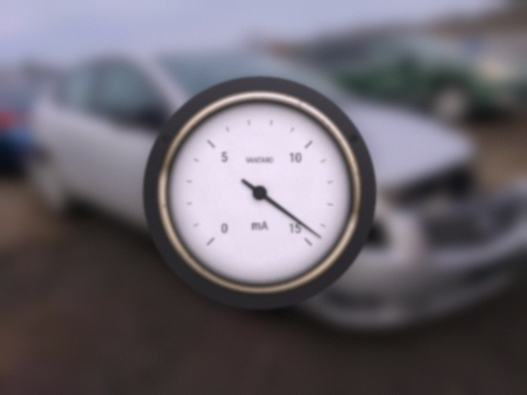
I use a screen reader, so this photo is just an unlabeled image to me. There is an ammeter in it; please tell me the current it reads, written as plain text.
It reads 14.5 mA
